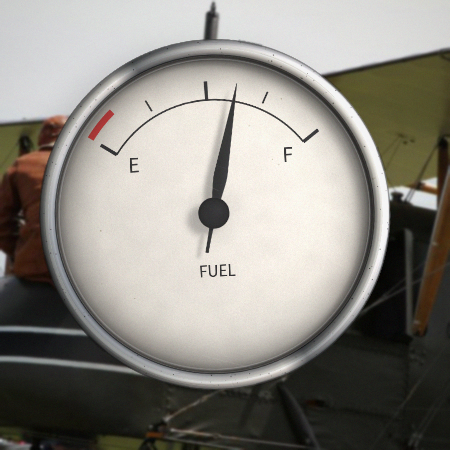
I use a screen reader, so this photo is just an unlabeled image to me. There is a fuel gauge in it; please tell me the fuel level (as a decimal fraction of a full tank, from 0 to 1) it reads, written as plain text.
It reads 0.625
